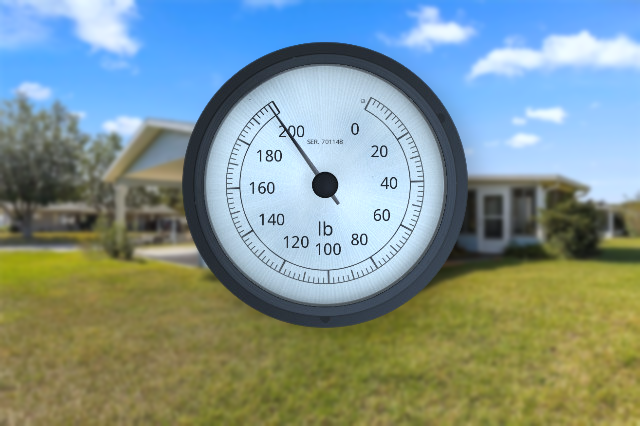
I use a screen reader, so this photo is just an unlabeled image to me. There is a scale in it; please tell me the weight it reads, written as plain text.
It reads 198 lb
